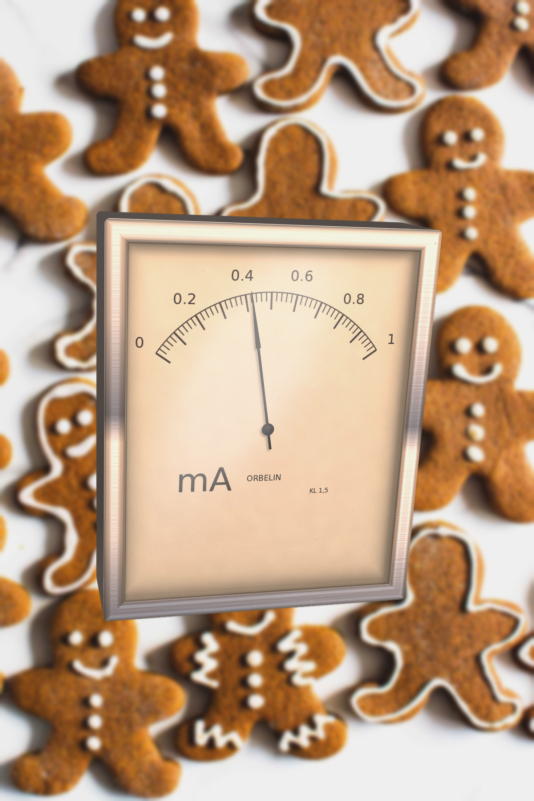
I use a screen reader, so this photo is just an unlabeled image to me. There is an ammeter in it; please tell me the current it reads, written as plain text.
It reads 0.42 mA
